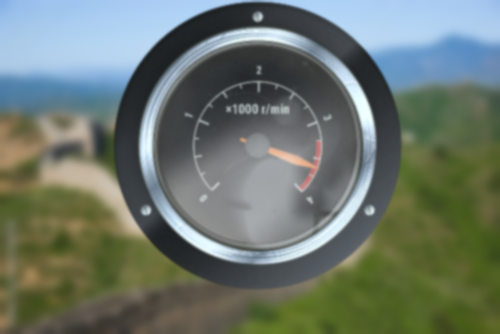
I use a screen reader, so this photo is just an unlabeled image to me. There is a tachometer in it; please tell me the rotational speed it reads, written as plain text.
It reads 3625 rpm
